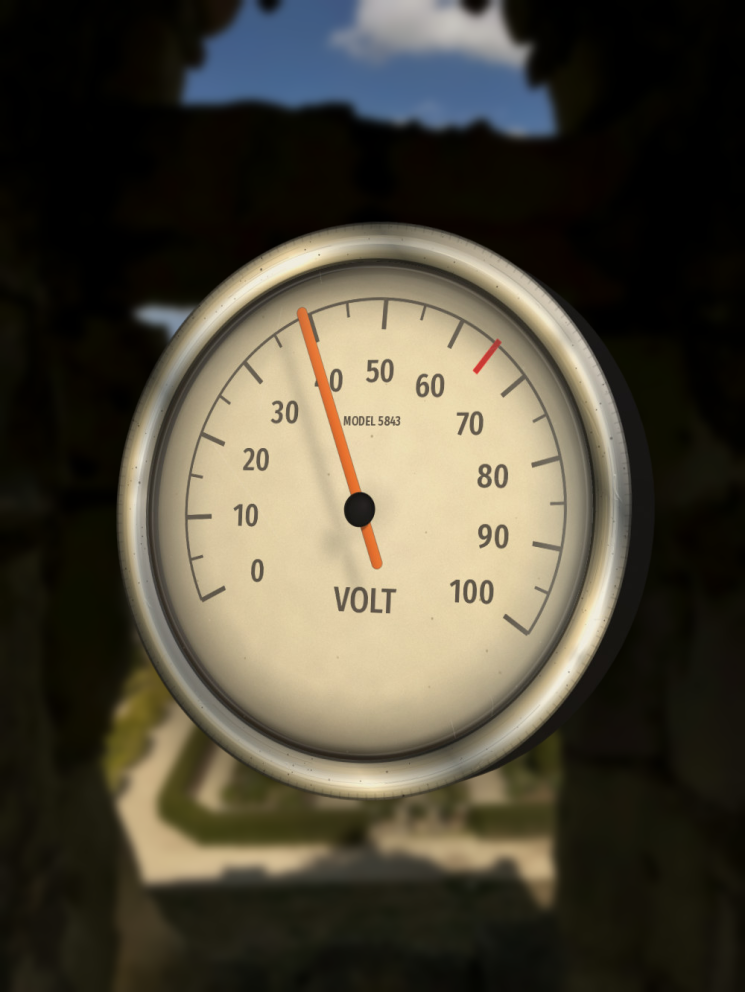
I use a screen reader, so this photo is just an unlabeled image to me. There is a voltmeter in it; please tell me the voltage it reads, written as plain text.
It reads 40 V
